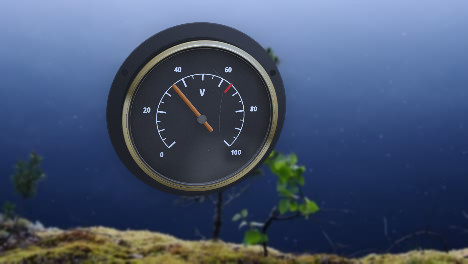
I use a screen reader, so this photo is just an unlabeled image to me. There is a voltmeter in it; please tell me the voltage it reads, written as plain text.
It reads 35 V
